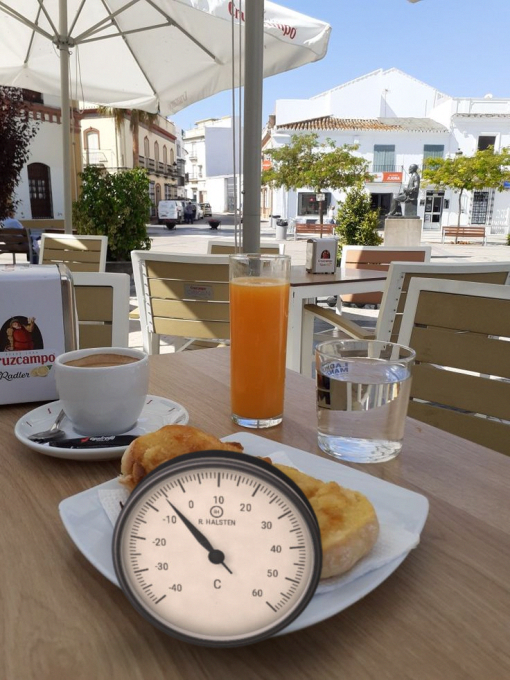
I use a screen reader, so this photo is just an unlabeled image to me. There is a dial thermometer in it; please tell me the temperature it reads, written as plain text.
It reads -5 °C
